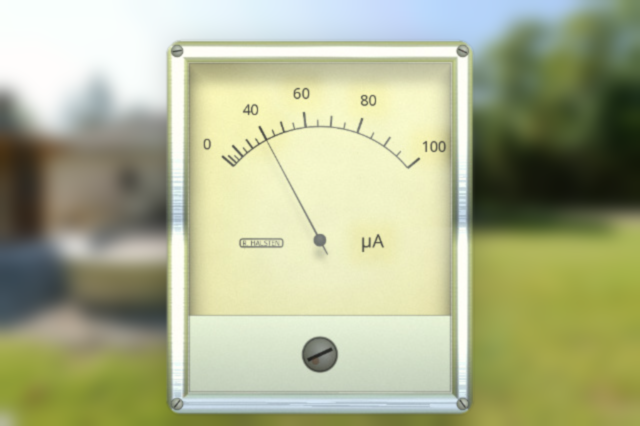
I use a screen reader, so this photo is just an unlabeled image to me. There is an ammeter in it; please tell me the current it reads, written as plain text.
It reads 40 µA
